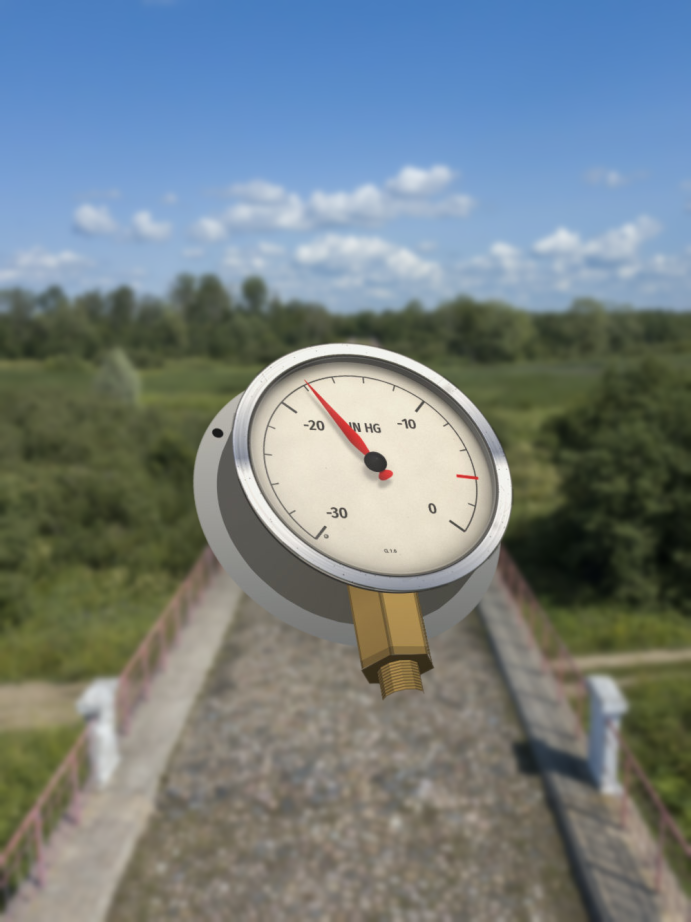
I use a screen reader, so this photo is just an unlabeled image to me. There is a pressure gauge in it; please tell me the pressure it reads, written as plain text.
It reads -18 inHg
